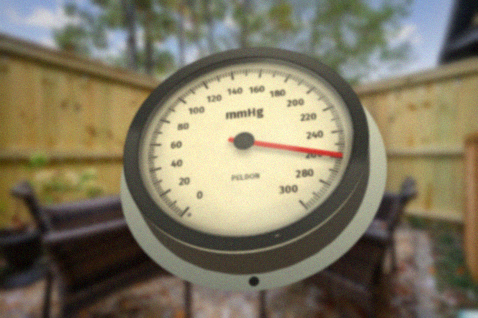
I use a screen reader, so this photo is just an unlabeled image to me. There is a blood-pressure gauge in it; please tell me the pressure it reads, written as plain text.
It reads 260 mmHg
